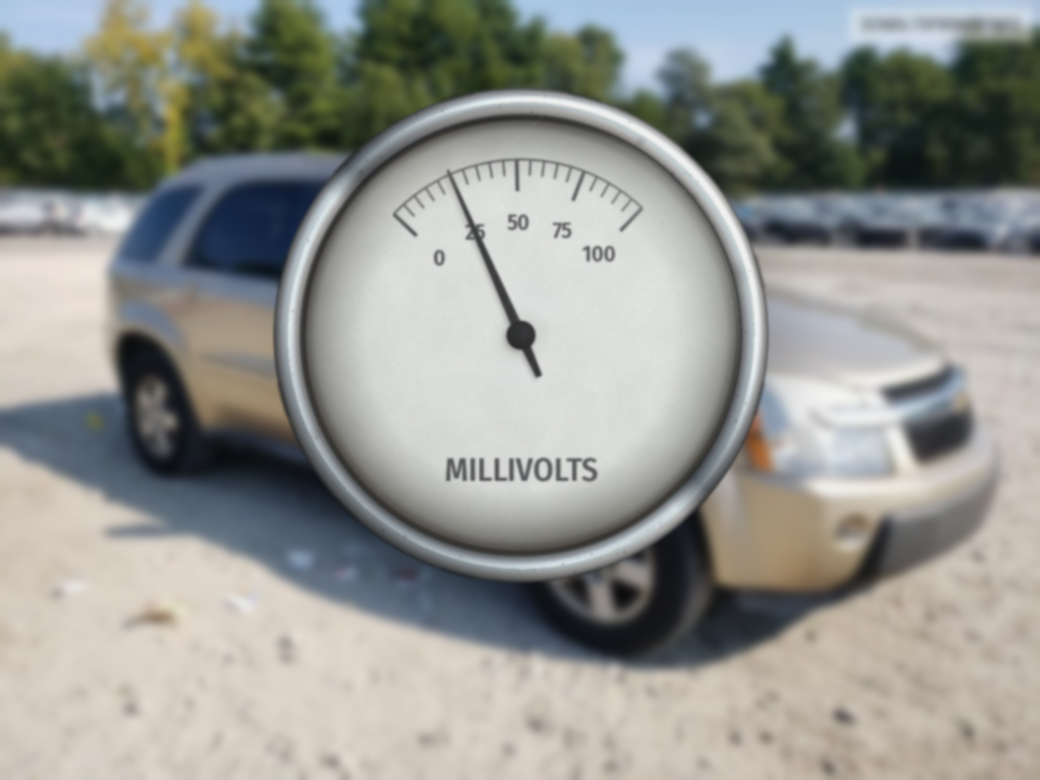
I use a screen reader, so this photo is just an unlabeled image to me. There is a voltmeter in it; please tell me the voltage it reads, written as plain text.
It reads 25 mV
